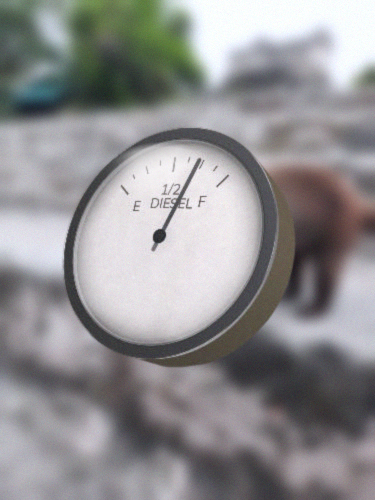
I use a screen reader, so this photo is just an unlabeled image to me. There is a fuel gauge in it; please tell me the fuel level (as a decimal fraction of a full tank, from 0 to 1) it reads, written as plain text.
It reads 0.75
